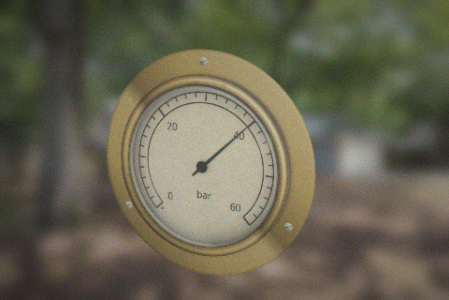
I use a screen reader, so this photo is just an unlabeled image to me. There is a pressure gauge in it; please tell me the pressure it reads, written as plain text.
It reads 40 bar
